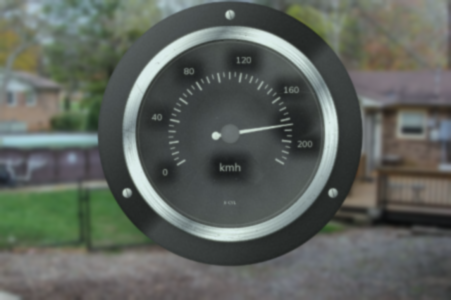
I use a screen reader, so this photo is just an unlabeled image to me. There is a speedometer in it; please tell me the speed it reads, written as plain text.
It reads 185 km/h
